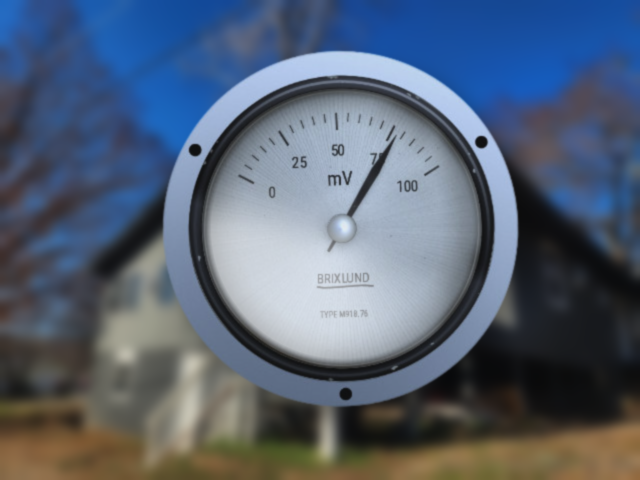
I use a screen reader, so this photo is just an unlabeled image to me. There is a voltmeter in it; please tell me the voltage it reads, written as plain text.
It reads 77.5 mV
